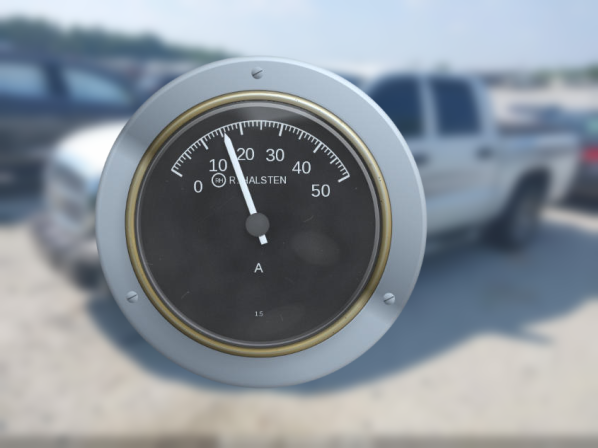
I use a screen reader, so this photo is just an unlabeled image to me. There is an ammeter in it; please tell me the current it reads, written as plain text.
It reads 16 A
